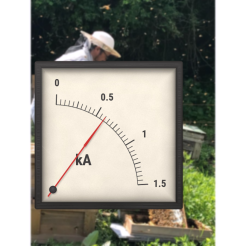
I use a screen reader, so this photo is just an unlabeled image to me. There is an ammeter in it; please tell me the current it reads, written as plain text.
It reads 0.6 kA
